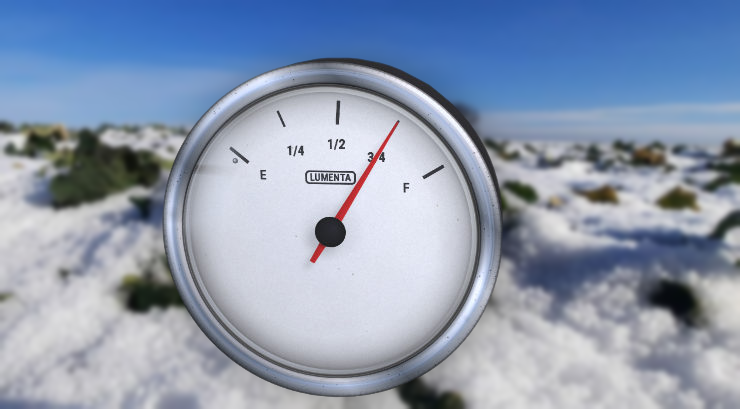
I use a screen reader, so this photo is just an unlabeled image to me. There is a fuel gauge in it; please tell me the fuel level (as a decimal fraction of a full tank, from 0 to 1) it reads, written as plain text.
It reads 0.75
